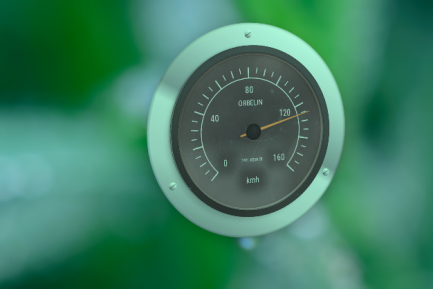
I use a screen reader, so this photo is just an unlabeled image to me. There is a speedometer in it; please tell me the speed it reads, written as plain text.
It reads 125 km/h
